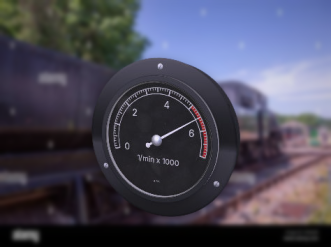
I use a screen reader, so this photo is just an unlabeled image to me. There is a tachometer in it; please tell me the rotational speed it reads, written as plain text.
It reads 5500 rpm
